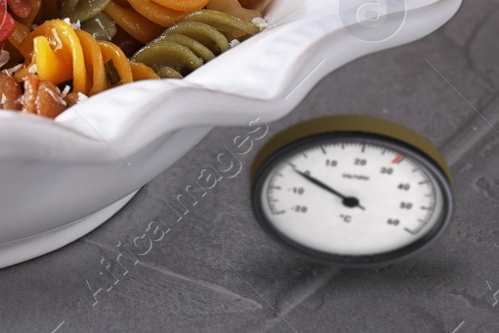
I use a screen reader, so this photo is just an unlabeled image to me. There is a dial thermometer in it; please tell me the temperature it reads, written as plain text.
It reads 0 °C
